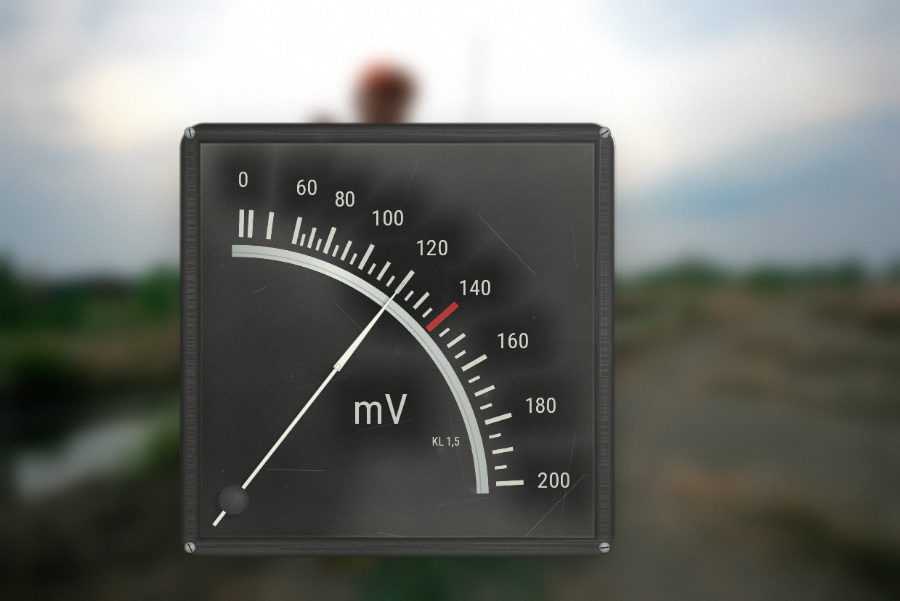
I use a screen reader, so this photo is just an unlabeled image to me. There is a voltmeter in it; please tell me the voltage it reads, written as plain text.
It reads 120 mV
